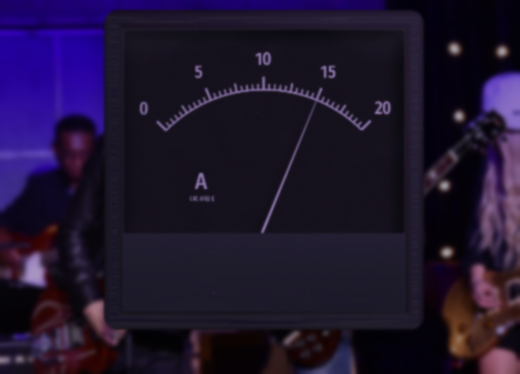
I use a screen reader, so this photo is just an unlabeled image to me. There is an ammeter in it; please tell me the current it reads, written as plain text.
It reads 15 A
